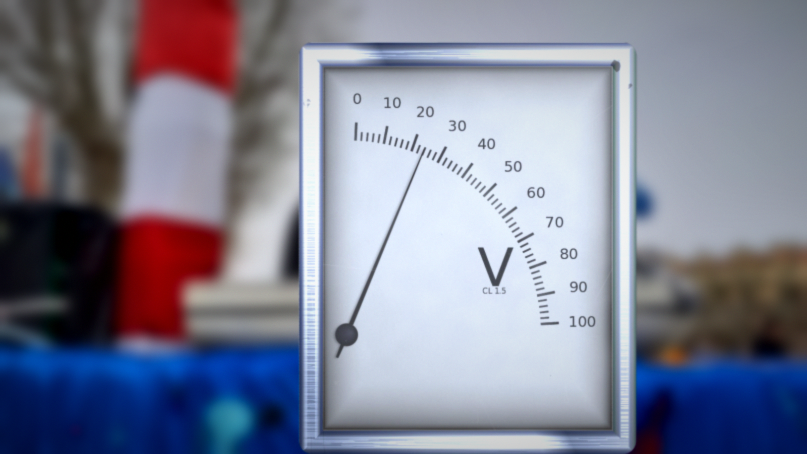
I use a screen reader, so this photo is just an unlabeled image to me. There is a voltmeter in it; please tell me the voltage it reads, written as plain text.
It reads 24 V
